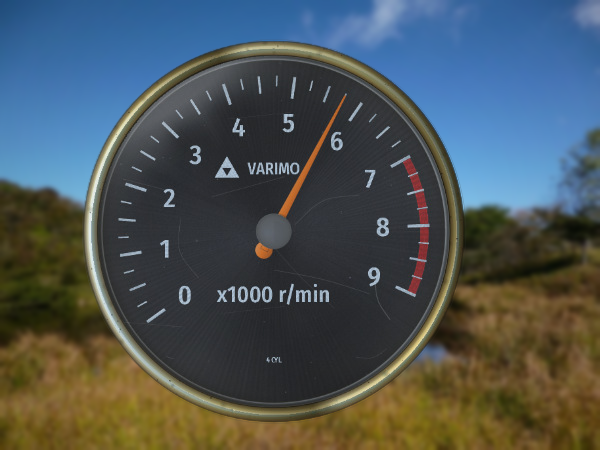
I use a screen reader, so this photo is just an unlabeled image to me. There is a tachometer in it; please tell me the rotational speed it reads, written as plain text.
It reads 5750 rpm
